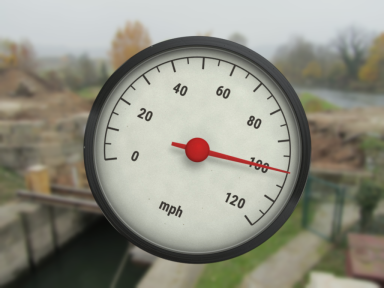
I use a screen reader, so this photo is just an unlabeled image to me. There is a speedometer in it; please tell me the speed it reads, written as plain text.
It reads 100 mph
